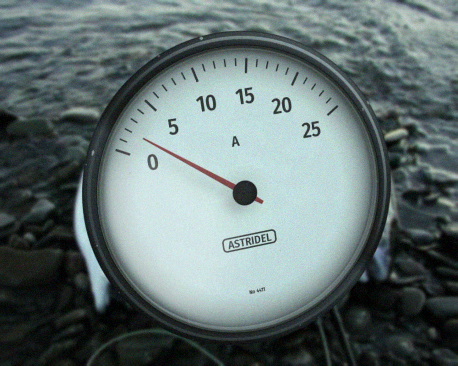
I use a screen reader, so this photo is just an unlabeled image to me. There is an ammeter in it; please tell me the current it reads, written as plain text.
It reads 2 A
